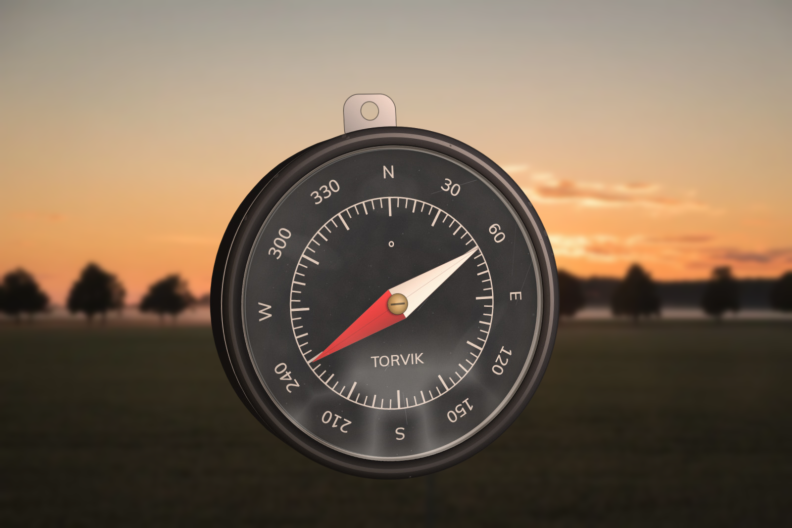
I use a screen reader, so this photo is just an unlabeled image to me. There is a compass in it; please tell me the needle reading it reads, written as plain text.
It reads 240 °
